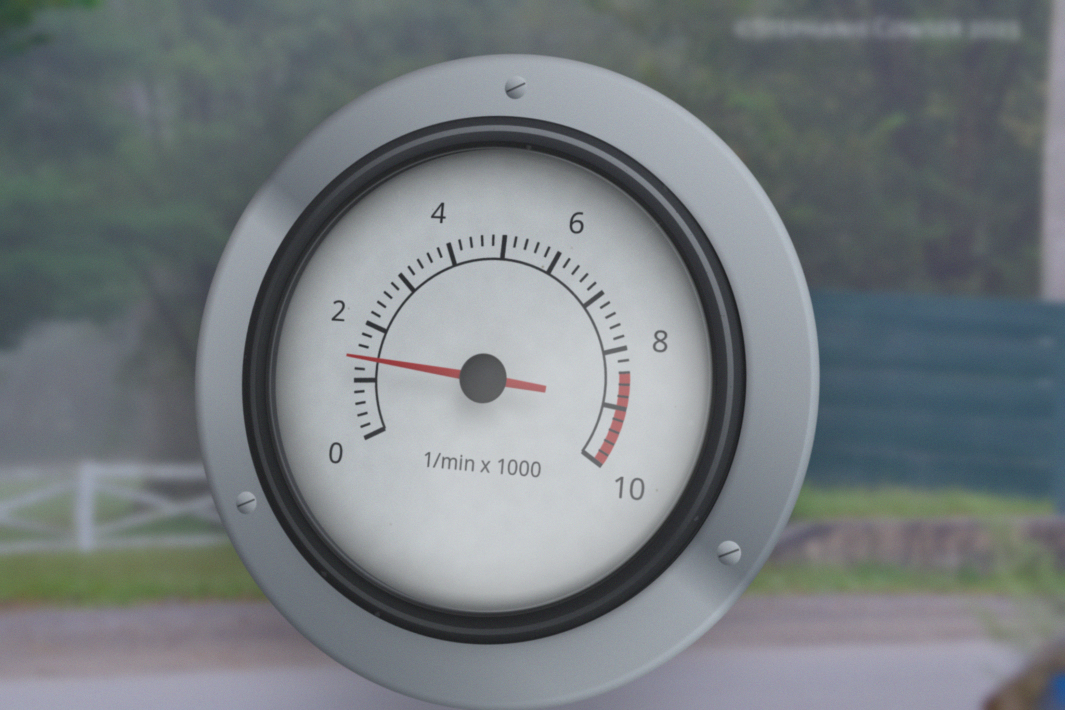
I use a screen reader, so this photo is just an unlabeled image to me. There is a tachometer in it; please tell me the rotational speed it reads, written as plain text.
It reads 1400 rpm
